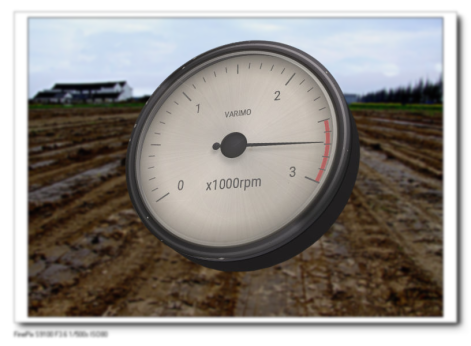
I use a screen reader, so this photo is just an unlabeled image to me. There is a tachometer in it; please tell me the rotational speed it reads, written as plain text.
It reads 2700 rpm
